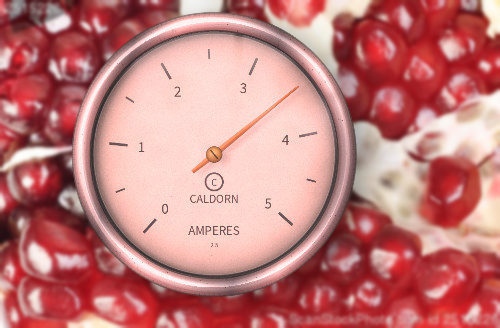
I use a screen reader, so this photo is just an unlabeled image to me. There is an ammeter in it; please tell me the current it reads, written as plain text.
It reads 3.5 A
